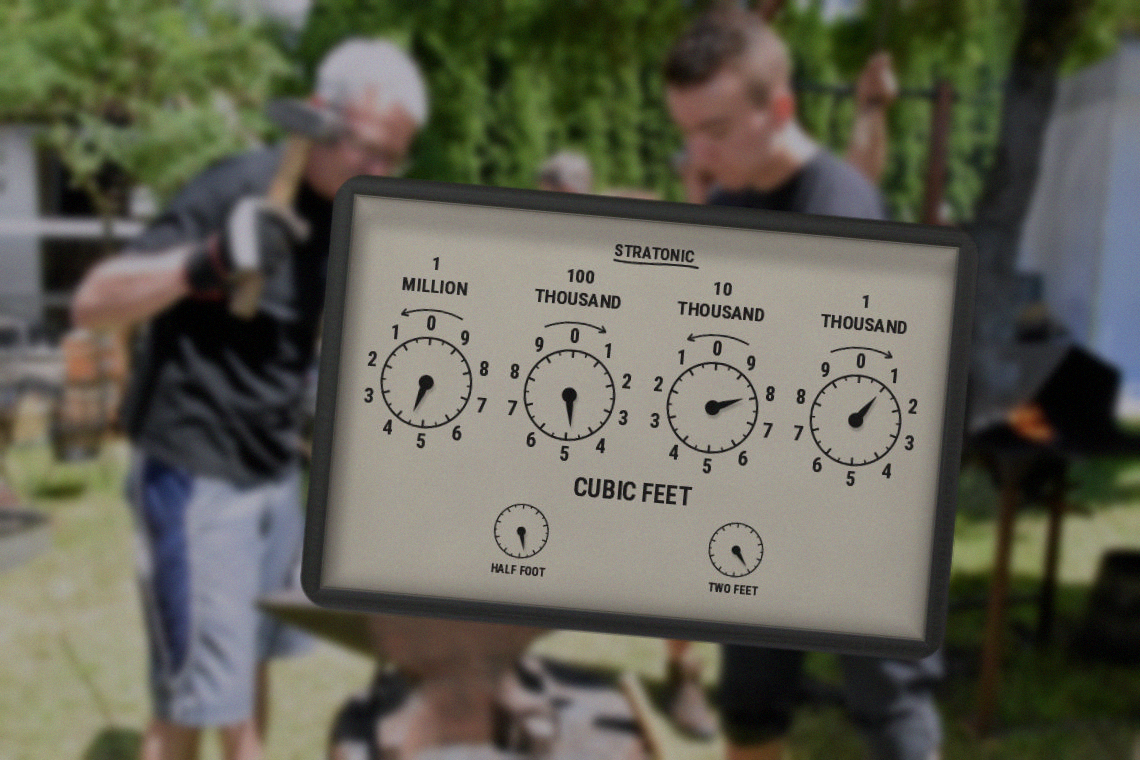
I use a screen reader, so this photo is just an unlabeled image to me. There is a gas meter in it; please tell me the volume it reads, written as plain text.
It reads 448100 ft³
